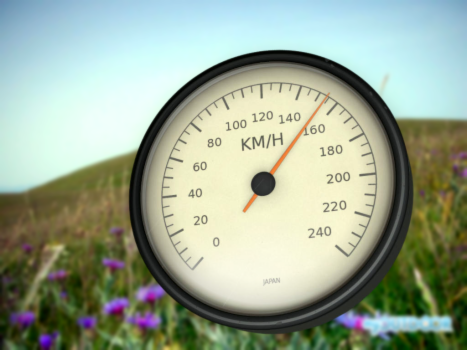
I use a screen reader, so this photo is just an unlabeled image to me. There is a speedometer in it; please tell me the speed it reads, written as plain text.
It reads 155 km/h
